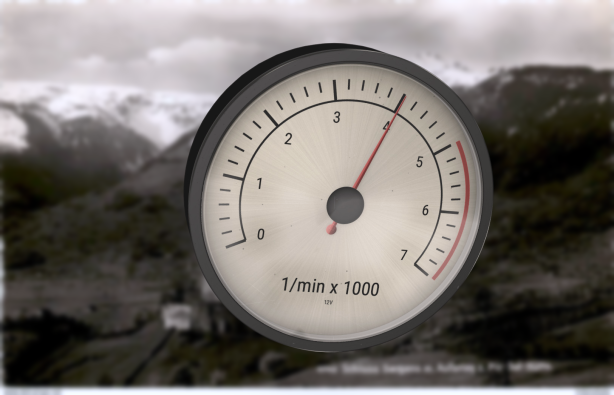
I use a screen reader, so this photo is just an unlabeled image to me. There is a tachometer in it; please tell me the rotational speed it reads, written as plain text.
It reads 4000 rpm
